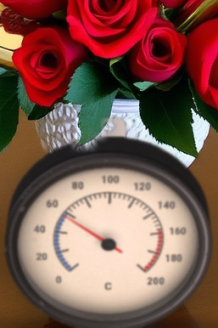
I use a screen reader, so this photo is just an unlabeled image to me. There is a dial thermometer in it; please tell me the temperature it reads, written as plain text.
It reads 60 °C
